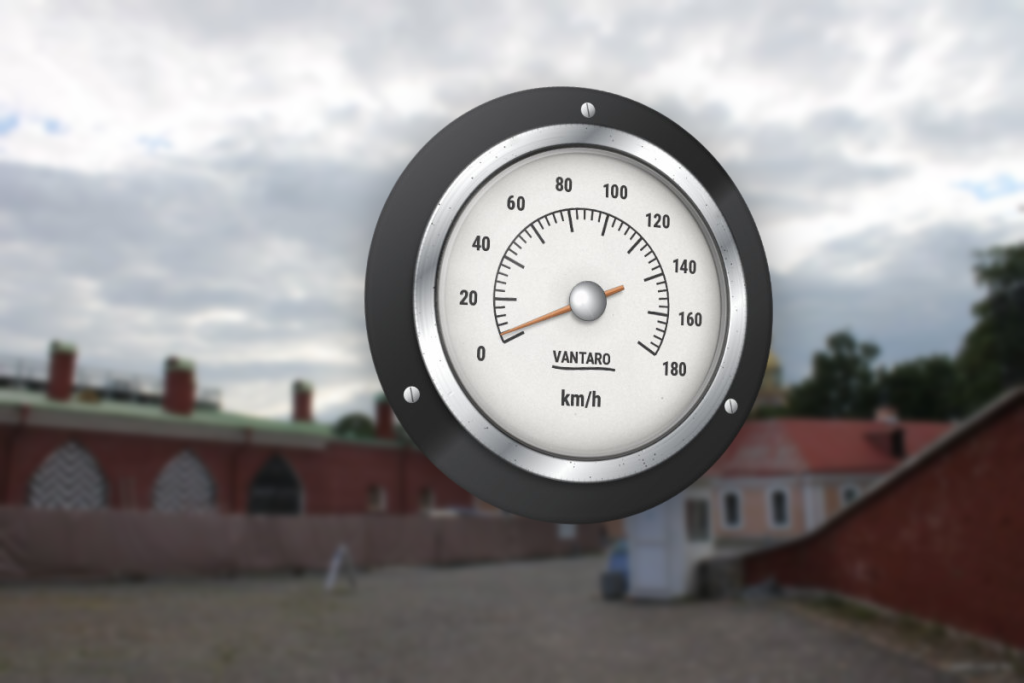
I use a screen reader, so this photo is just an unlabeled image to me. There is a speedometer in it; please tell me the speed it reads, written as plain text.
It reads 4 km/h
